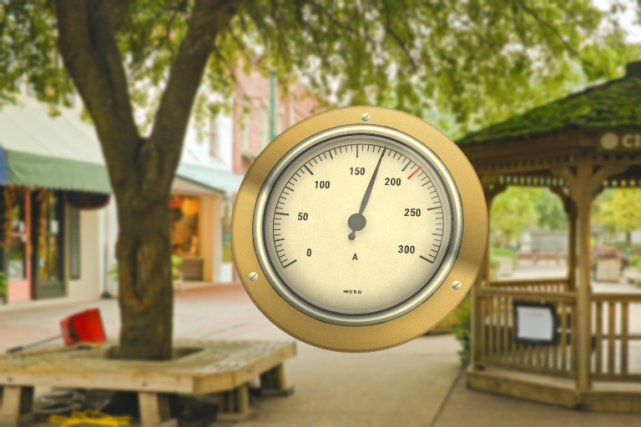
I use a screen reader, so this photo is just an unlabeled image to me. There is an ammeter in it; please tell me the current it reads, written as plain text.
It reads 175 A
